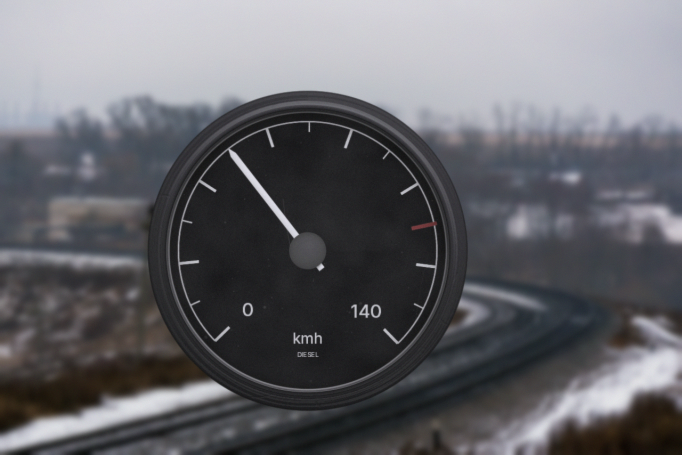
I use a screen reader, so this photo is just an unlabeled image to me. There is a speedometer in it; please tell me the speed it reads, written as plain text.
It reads 50 km/h
